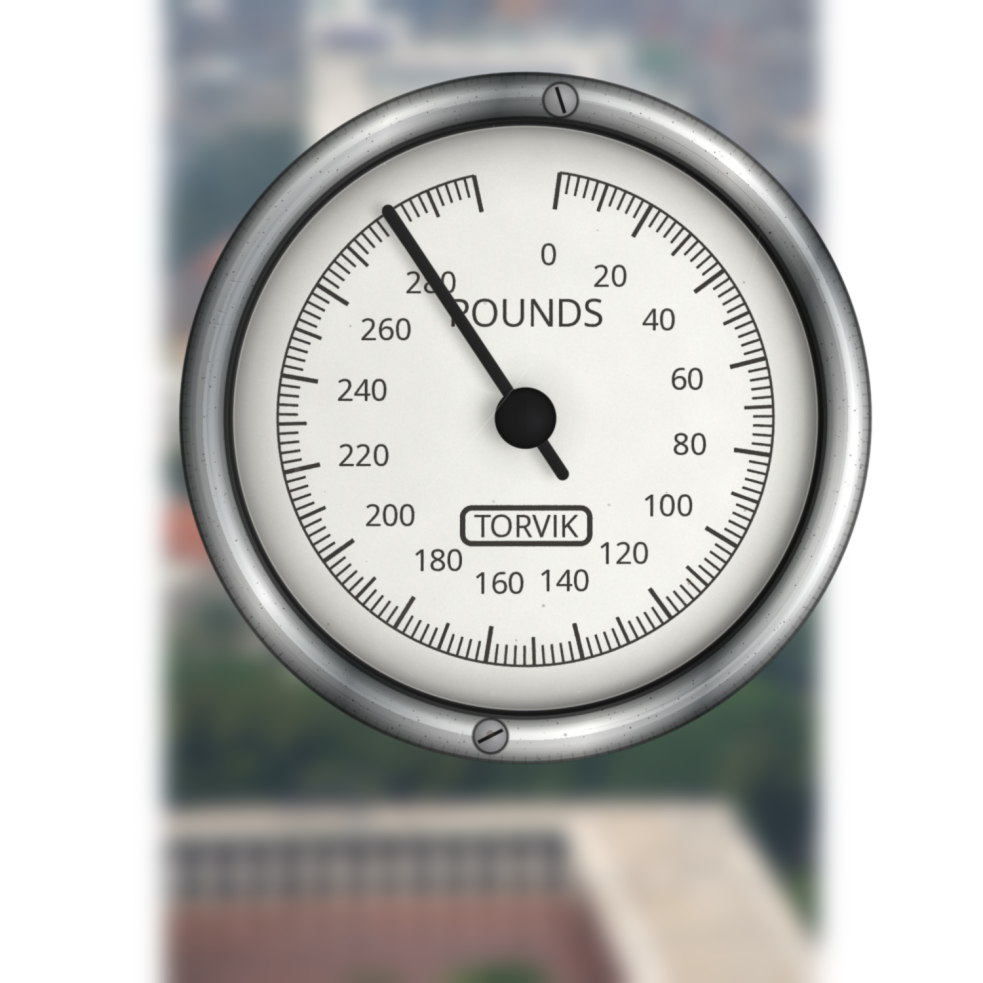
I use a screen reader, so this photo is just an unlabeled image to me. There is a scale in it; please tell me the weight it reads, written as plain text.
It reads 281 lb
